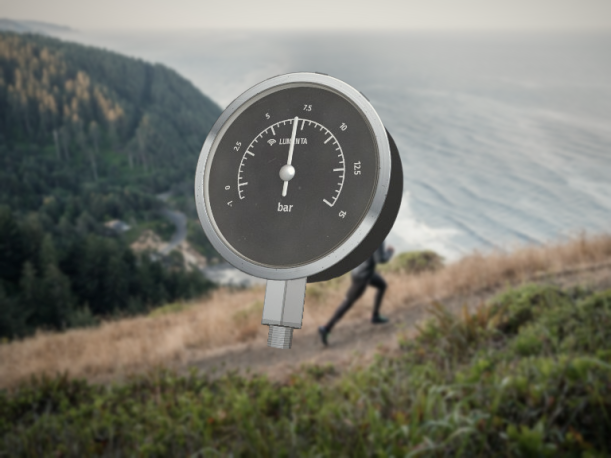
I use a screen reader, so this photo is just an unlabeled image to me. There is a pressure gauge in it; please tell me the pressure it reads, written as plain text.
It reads 7 bar
